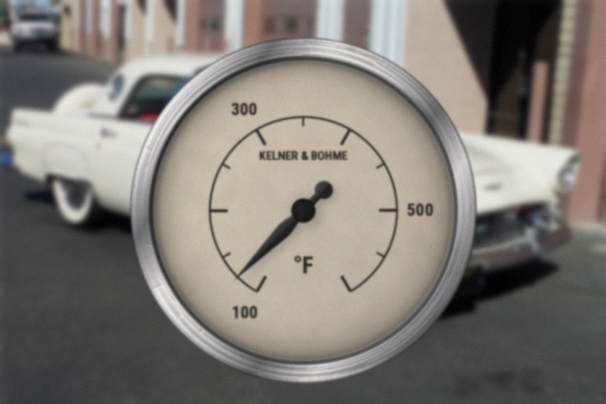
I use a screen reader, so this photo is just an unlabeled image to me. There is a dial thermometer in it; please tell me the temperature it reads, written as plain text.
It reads 125 °F
